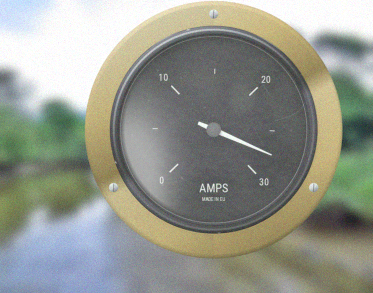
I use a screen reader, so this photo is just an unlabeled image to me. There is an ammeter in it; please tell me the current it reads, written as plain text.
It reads 27.5 A
